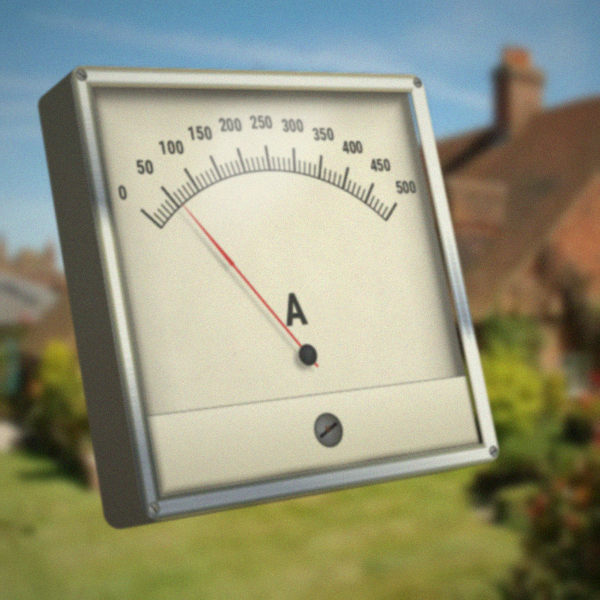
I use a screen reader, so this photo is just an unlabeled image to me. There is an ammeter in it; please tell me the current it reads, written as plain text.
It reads 50 A
